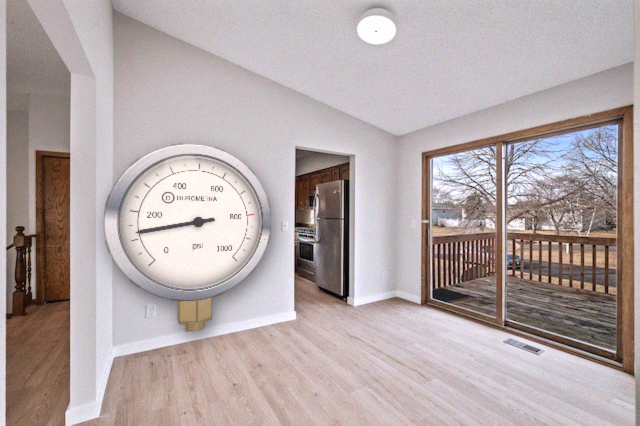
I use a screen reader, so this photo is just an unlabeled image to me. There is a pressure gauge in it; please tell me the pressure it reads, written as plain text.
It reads 125 psi
